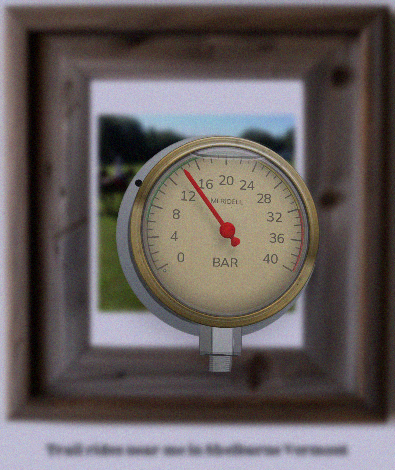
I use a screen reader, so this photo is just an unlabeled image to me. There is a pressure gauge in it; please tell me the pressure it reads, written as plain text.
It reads 14 bar
